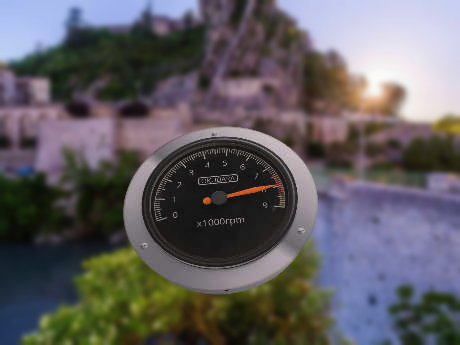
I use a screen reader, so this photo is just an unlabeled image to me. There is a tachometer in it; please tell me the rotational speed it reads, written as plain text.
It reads 8000 rpm
